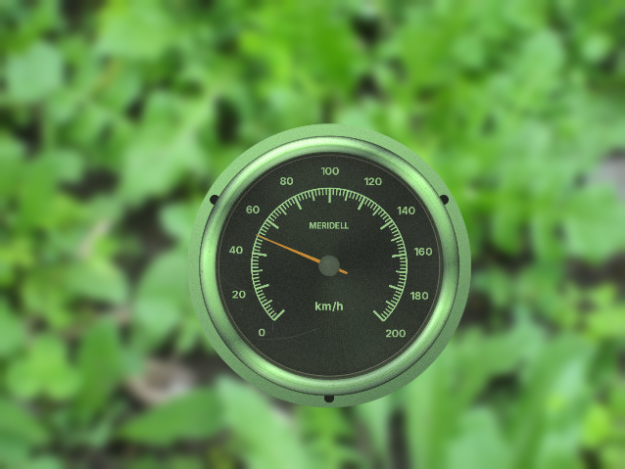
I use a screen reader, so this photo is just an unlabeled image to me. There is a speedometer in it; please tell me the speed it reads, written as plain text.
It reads 50 km/h
